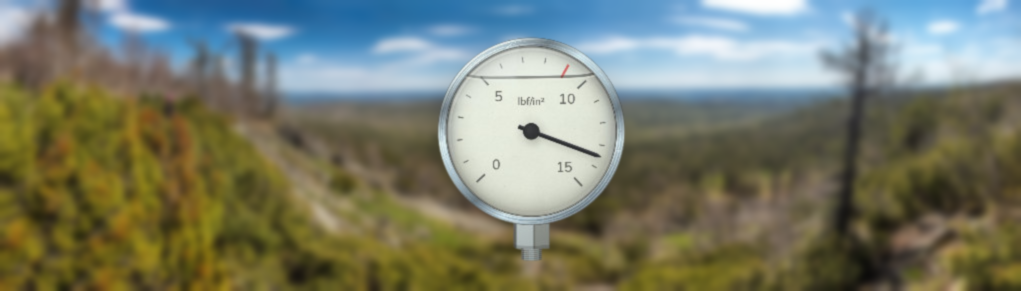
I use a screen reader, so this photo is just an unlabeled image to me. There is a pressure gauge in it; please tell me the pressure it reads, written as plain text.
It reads 13.5 psi
